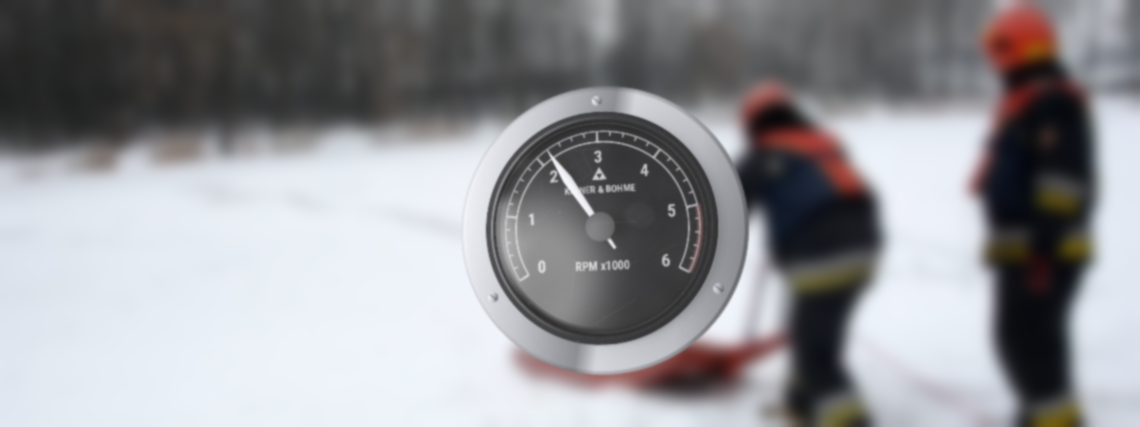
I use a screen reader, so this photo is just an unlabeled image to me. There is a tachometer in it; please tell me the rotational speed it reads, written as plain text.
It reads 2200 rpm
